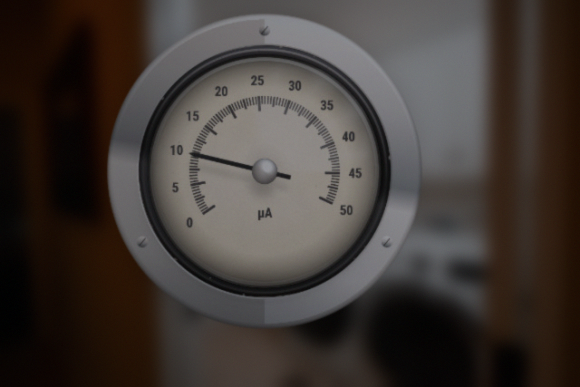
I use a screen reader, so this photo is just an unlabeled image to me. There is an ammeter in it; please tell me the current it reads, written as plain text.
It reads 10 µA
